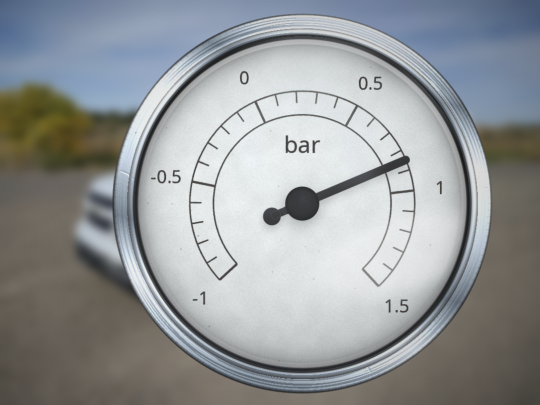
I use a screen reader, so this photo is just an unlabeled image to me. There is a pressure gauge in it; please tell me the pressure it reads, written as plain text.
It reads 0.85 bar
